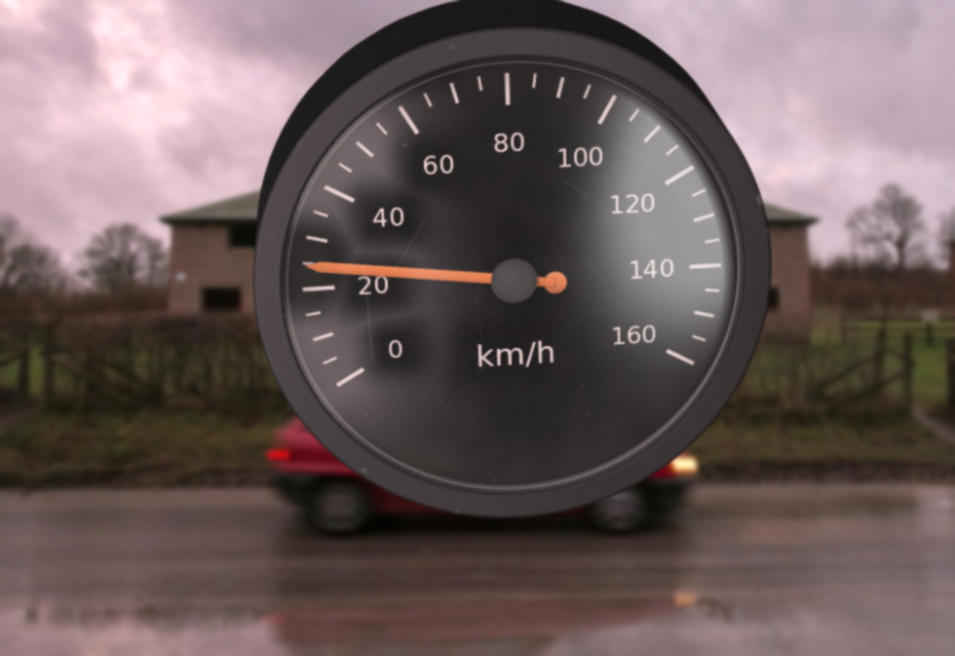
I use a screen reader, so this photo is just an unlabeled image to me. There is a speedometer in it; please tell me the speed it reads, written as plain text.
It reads 25 km/h
